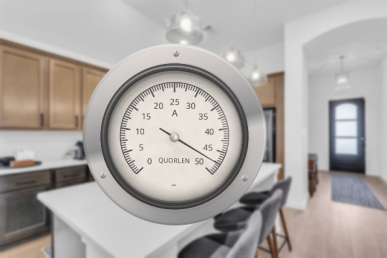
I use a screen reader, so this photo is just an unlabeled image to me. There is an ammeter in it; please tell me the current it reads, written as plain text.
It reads 47.5 A
